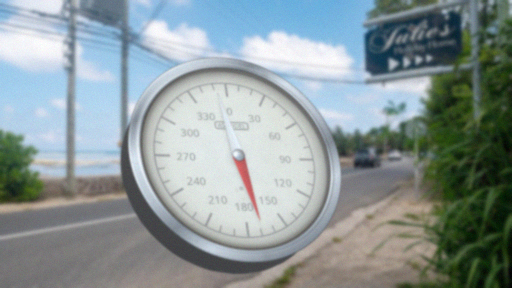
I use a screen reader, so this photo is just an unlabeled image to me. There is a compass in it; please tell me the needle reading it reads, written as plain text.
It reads 170 °
